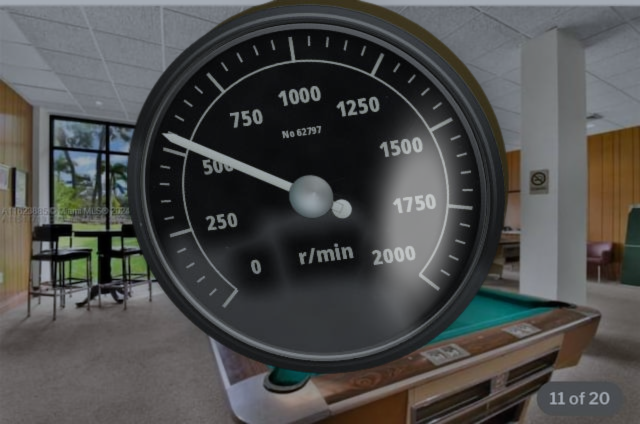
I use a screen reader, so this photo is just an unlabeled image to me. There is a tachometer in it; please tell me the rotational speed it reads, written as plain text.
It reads 550 rpm
